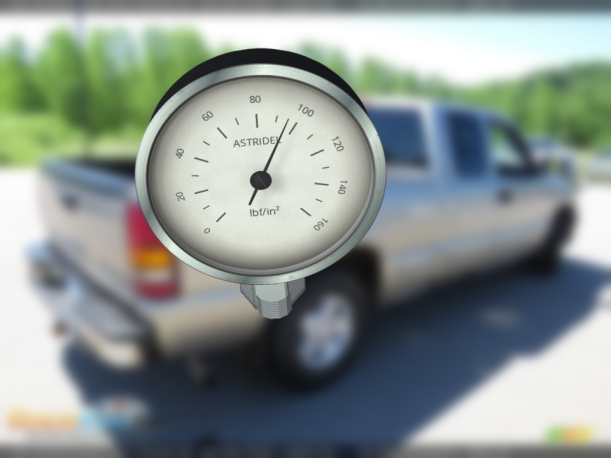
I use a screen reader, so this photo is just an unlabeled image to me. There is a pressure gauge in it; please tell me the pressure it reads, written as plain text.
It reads 95 psi
